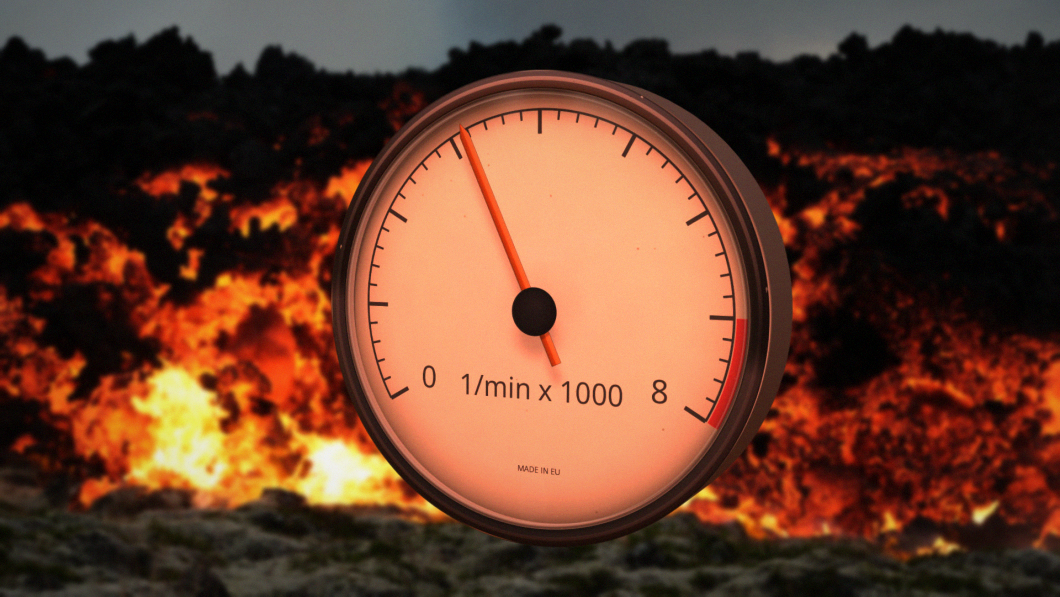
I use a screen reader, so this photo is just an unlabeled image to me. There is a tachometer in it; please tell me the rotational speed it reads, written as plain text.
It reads 3200 rpm
